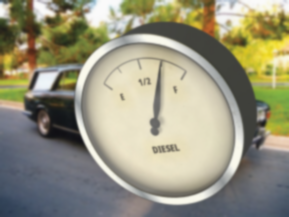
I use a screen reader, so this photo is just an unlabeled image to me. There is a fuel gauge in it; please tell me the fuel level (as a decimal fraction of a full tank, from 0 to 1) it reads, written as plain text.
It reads 0.75
